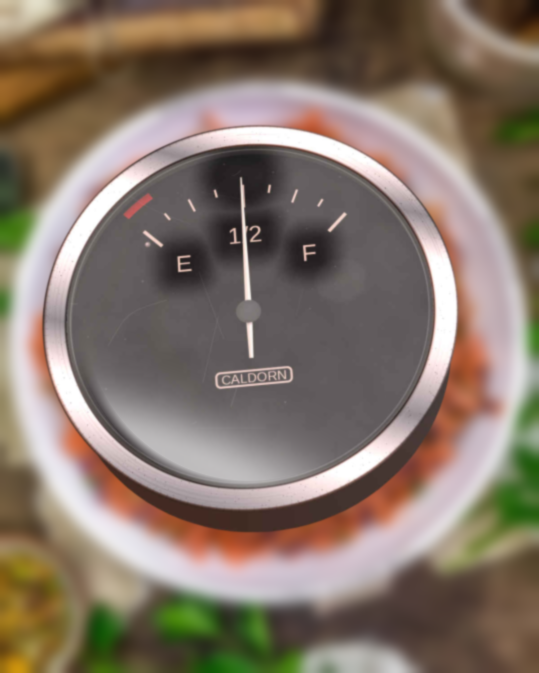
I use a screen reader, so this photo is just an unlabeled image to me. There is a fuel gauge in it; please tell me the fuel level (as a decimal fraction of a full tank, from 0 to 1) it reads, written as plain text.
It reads 0.5
